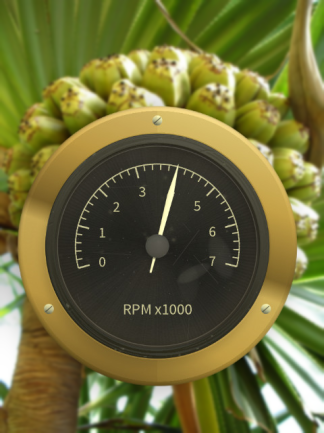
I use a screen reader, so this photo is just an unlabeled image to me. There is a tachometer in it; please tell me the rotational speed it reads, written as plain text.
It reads 4000 rpm
